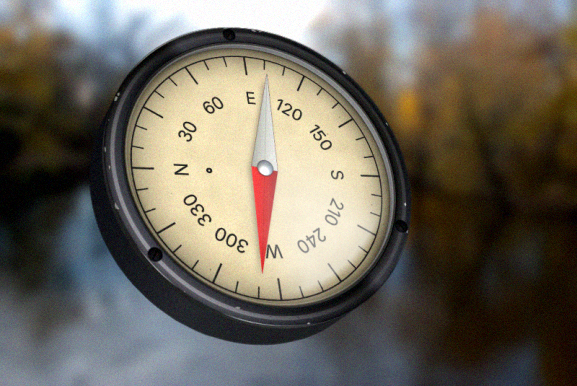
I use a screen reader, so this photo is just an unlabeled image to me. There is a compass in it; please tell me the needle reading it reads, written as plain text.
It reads 280 °
